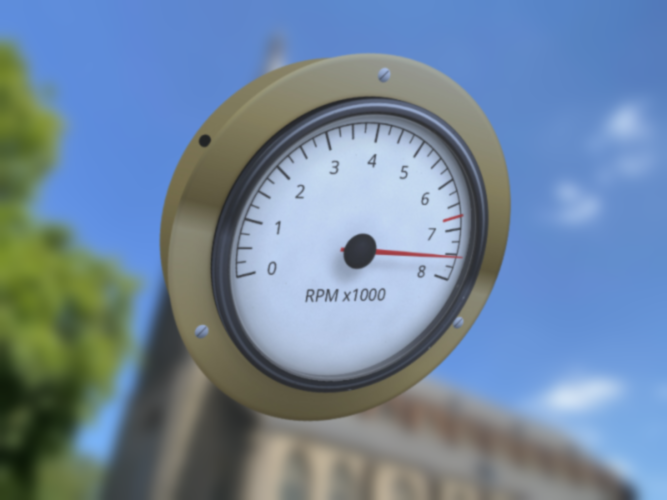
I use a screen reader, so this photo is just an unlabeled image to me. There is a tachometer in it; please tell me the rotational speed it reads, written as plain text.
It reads 7500 rpm
